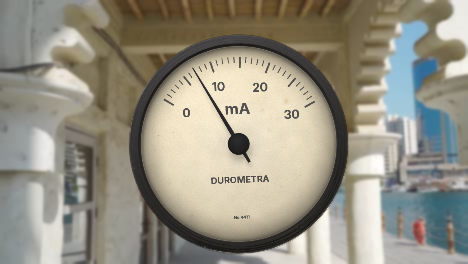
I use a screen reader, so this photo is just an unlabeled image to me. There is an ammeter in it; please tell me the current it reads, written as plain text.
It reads 7 mA
